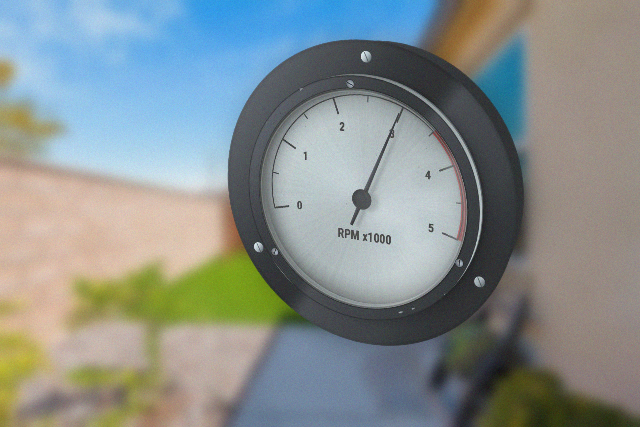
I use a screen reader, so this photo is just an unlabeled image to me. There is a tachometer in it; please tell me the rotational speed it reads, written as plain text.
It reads 3000 rpm
